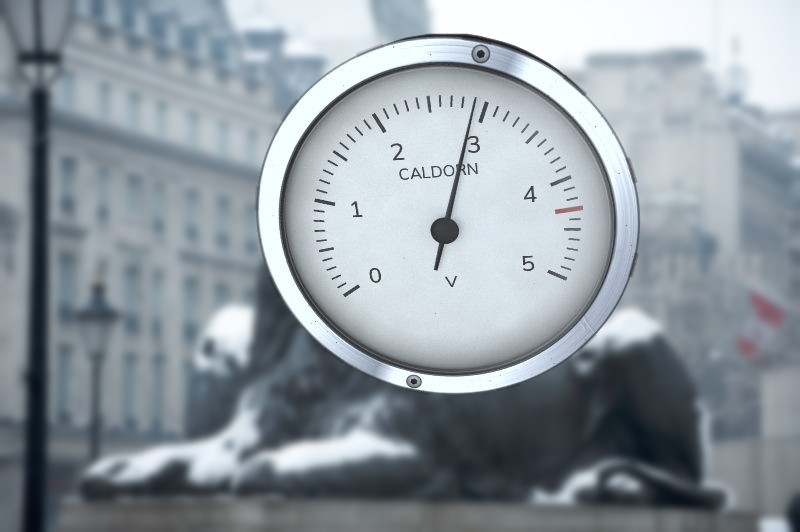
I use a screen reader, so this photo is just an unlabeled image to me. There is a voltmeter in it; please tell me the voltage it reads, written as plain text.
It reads 2.9 V
